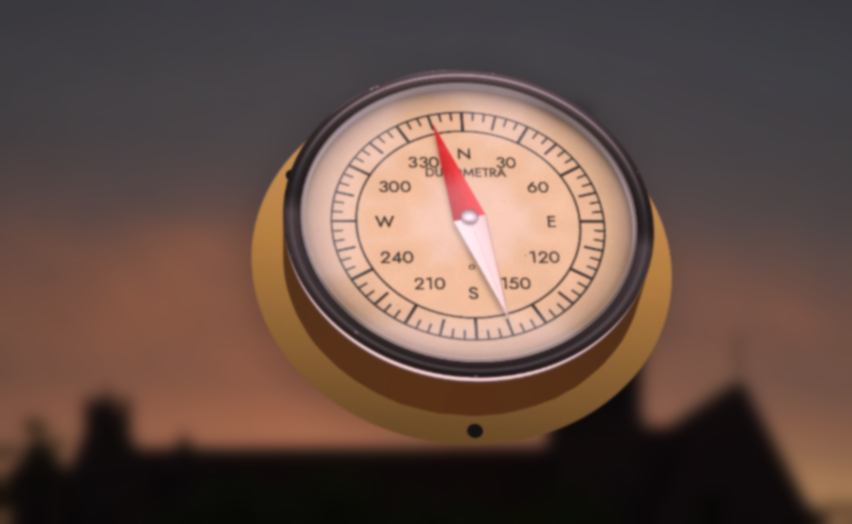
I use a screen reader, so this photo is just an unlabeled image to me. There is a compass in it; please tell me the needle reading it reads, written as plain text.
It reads 345 °
